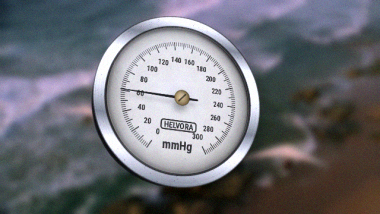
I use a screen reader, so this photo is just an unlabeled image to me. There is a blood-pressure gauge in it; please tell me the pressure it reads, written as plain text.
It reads 60 mmHg
